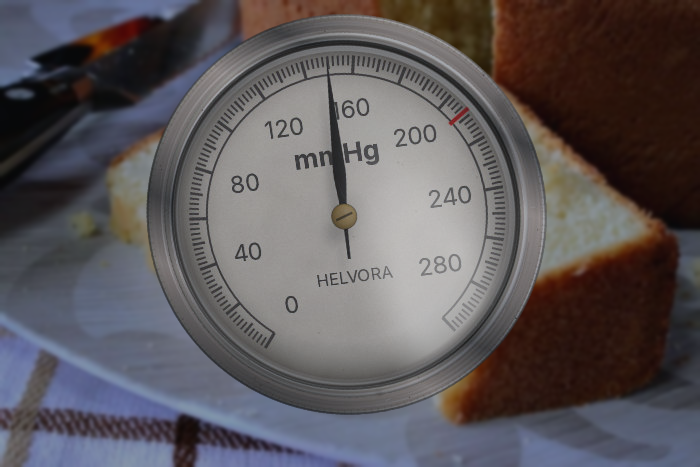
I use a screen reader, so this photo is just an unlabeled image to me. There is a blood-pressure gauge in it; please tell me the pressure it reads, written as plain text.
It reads 150 mmHg
